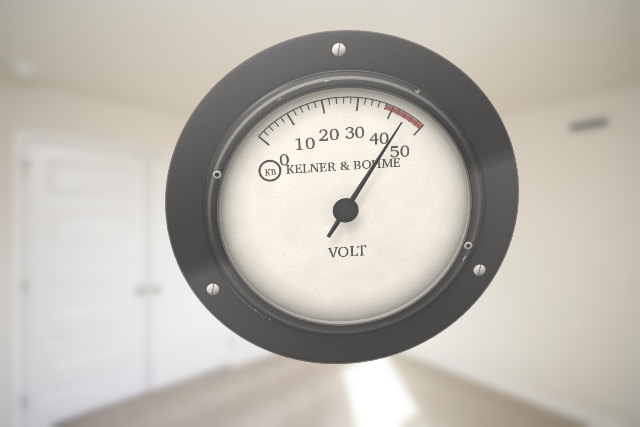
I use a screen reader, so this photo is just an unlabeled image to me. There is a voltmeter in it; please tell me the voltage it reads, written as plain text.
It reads 44 V
